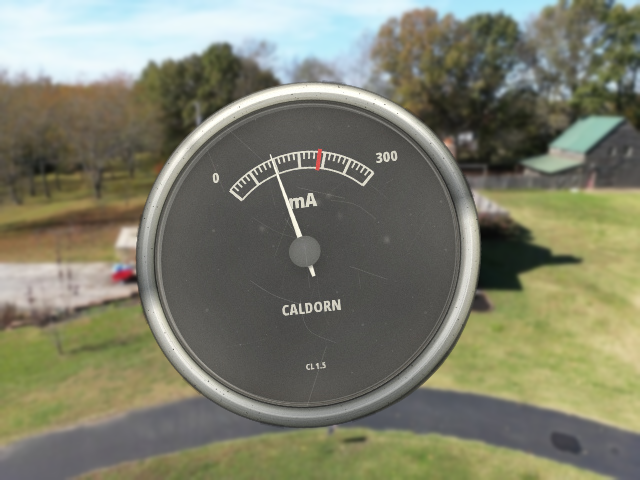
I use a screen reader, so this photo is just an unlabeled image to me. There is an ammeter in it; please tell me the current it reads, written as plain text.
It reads 100 mA
